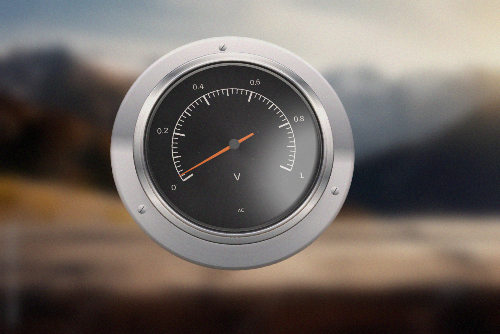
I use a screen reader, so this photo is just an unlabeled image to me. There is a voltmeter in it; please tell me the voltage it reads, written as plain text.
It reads 0.02 V
